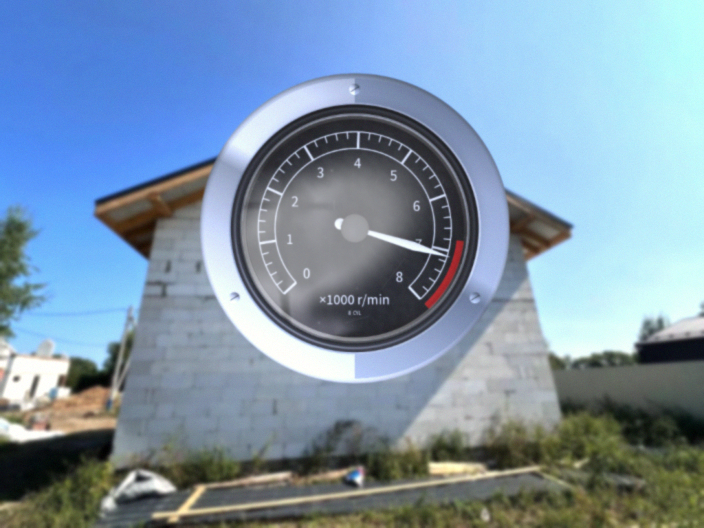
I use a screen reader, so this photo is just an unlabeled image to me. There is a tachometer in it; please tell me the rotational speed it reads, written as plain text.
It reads 7100 rpm
